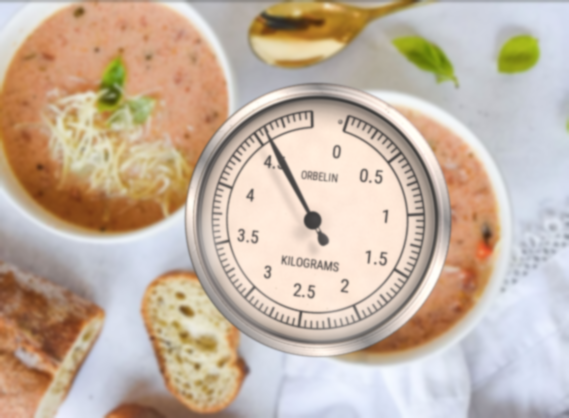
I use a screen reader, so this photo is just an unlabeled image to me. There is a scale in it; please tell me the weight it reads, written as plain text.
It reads 4.6 kg
